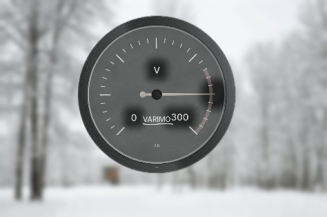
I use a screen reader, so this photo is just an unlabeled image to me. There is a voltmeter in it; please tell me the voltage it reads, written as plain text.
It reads 250 V
